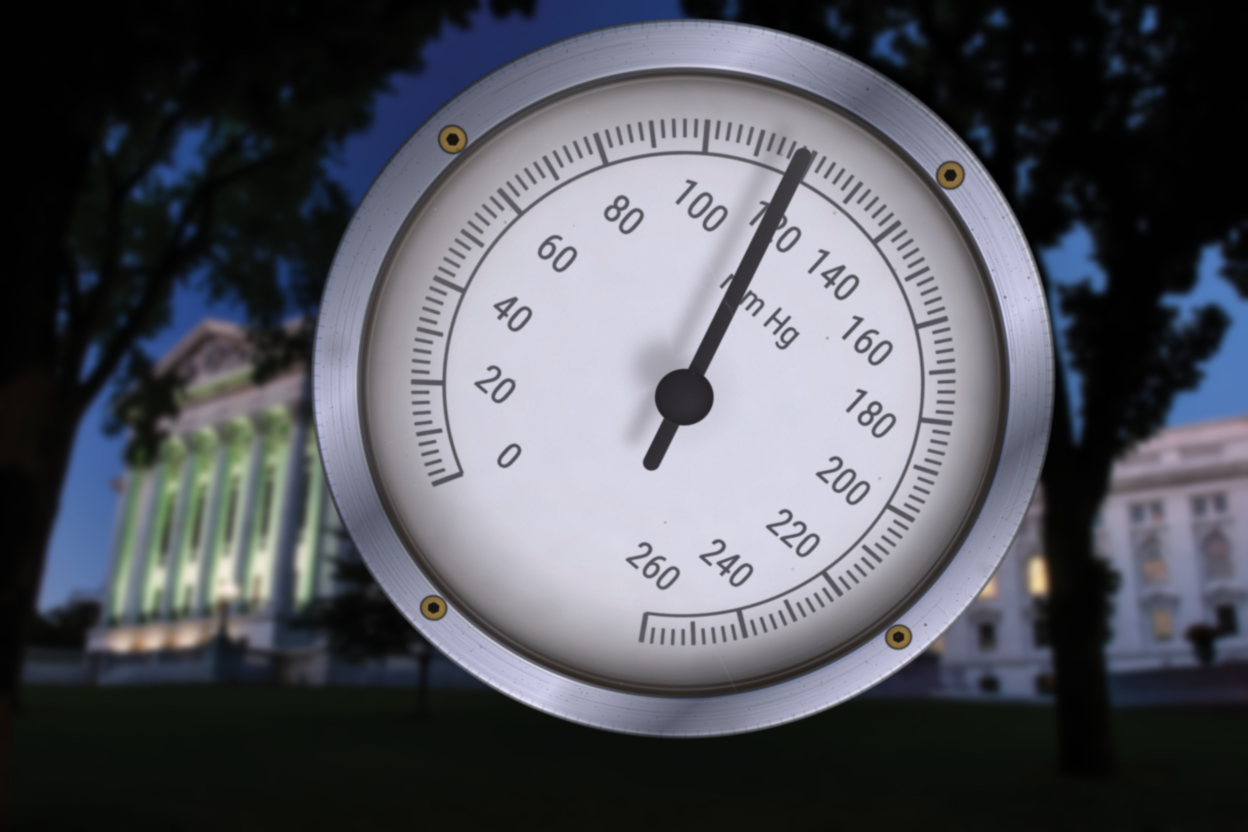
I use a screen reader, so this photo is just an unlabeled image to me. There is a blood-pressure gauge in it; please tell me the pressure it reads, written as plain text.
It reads 118 mmHg
